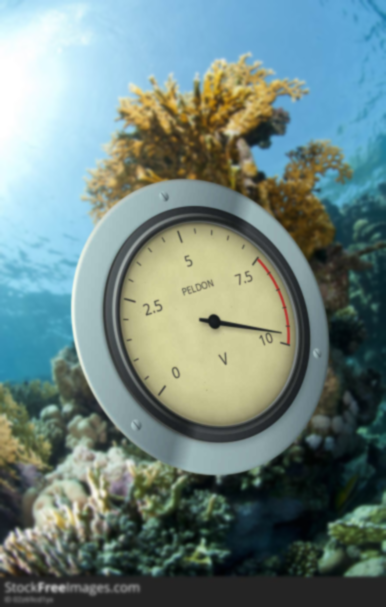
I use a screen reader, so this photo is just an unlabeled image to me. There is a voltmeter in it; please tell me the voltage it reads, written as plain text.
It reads 9.75 V
